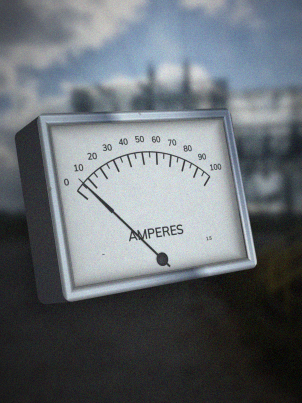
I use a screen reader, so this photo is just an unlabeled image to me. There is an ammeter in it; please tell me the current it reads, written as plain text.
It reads 5 A
